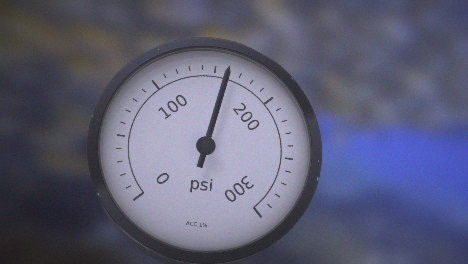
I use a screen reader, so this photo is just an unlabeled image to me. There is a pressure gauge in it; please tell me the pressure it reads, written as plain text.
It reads 160 psi
